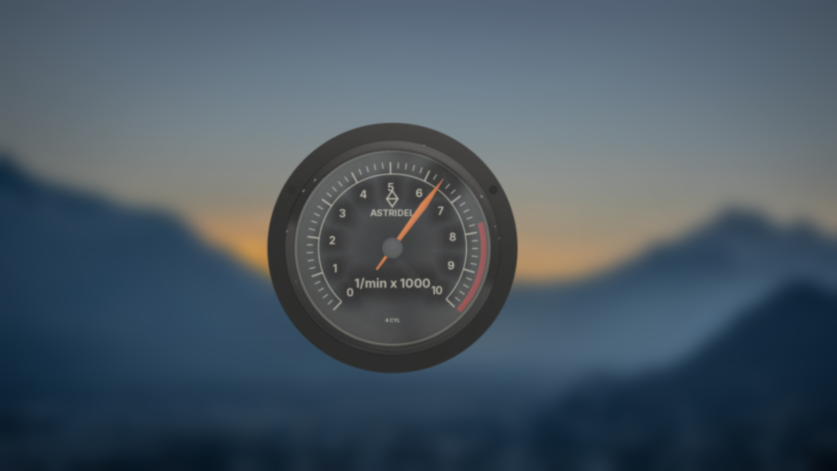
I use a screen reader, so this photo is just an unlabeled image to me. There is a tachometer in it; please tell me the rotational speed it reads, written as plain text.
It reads 6400 rpm
